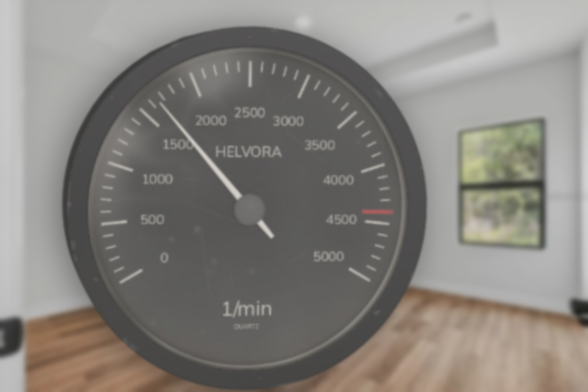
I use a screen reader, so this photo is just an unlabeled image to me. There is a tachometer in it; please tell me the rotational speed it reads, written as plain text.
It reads 1650 rpm
